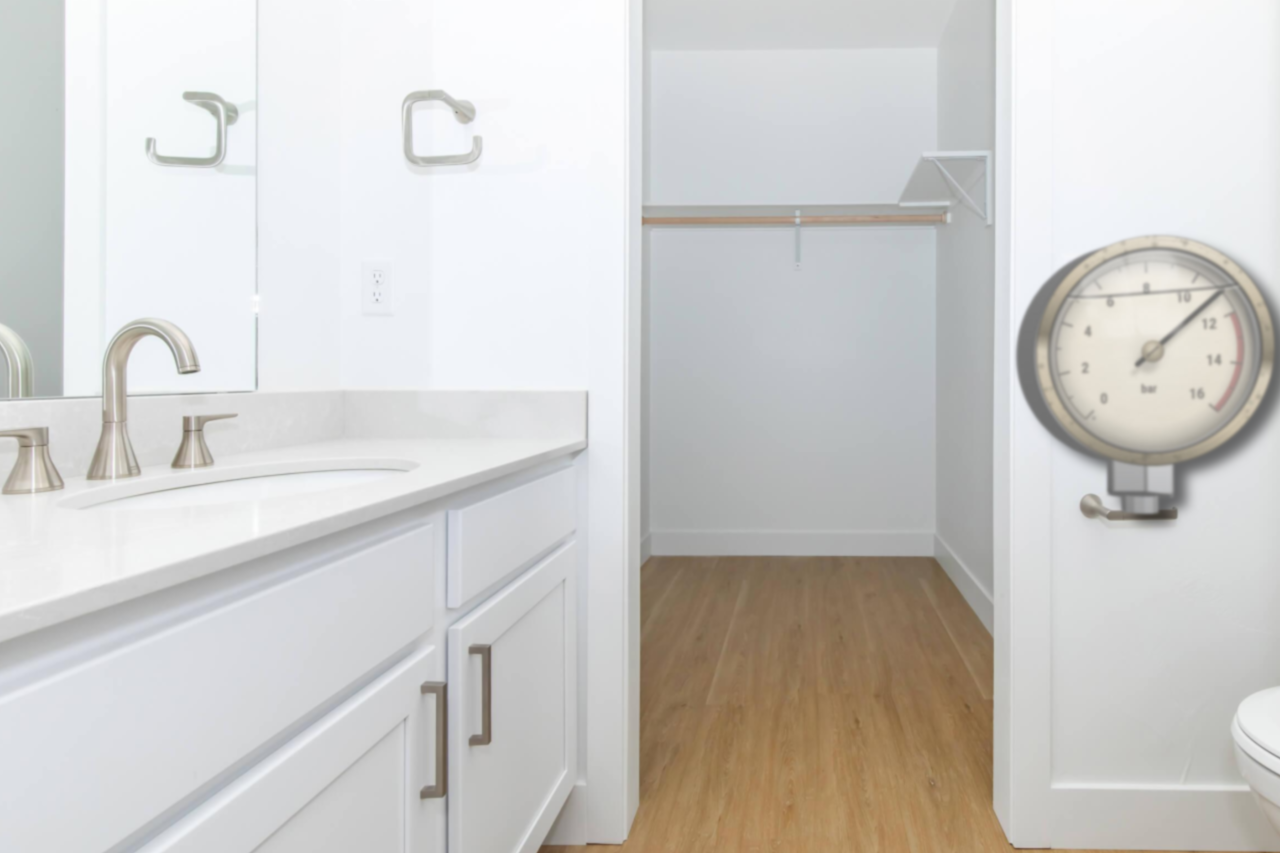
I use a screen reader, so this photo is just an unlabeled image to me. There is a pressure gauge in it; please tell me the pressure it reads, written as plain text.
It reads 11 bar
